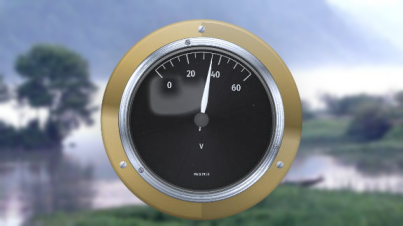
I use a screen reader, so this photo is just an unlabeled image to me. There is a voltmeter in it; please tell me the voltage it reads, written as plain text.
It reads 35 V
